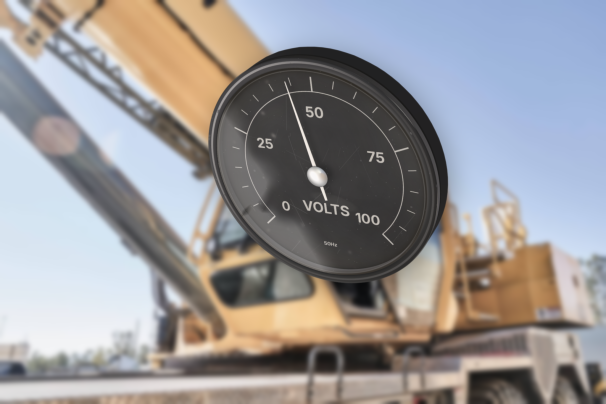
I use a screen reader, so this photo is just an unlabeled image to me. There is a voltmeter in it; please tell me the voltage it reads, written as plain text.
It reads 45 V
